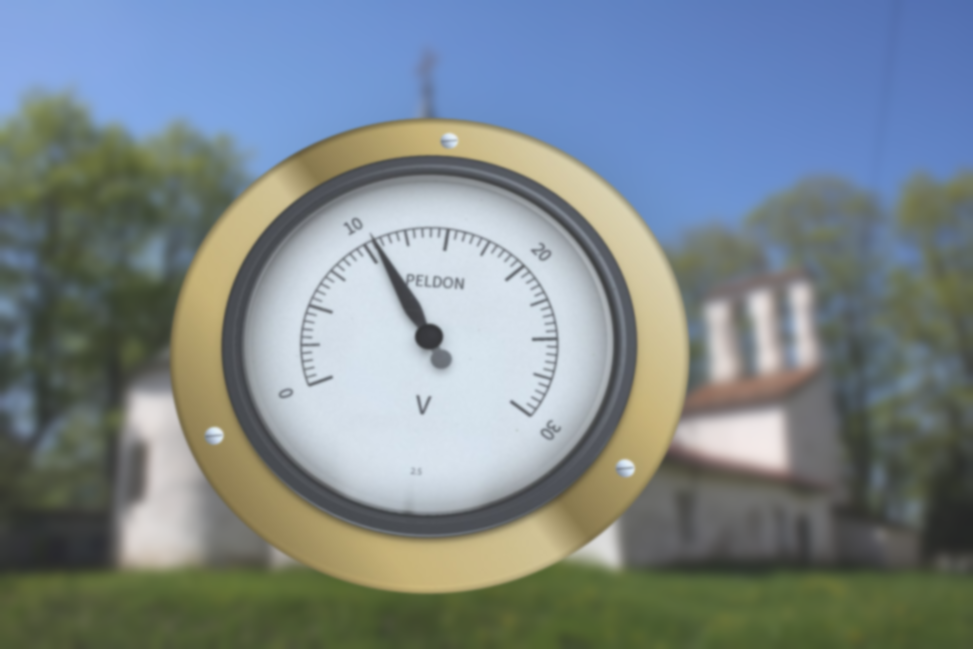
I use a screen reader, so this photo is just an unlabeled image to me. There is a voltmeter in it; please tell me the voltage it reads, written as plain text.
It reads 10.5 V
